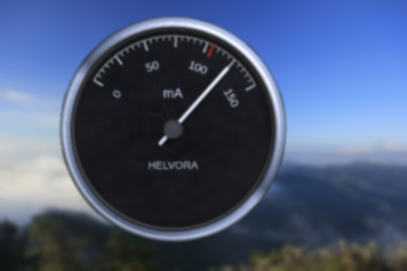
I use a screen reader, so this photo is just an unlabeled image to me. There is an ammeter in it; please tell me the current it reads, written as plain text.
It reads 125 mA
